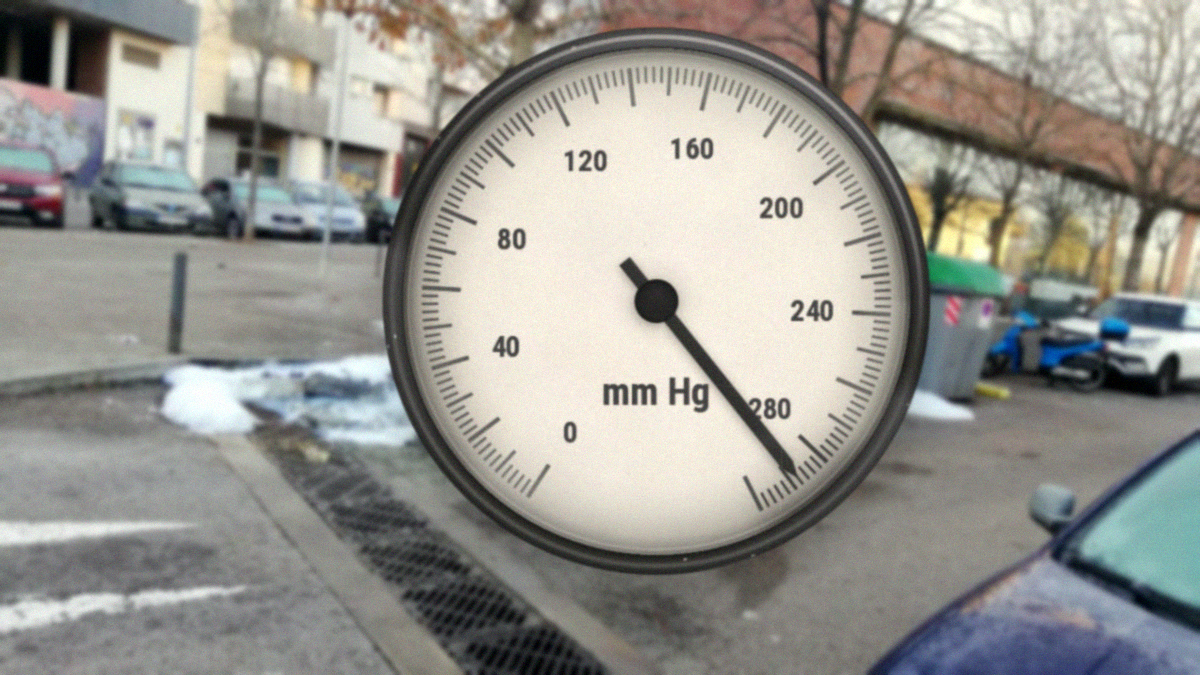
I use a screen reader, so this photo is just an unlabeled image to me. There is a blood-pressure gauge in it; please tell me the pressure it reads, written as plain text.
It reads 288 mmHg
